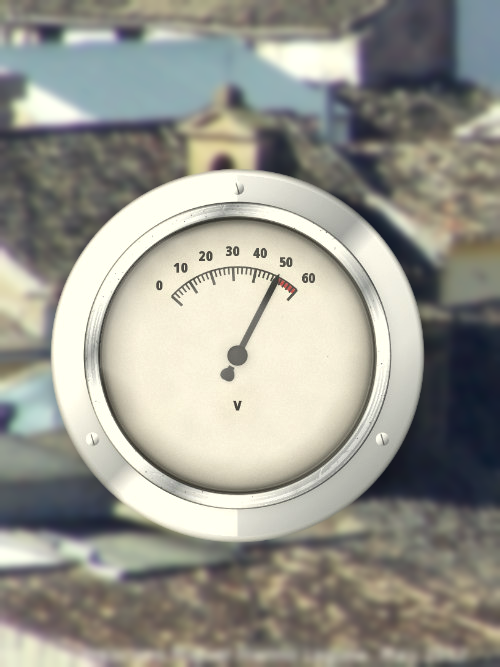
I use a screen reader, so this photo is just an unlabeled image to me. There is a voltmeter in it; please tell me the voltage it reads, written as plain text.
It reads 50 V
